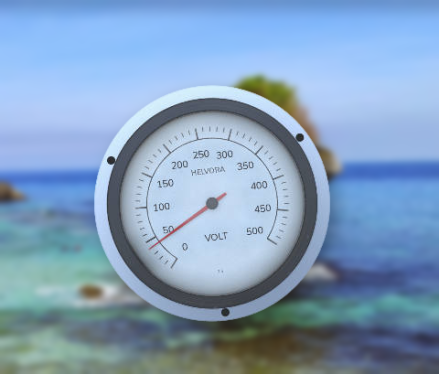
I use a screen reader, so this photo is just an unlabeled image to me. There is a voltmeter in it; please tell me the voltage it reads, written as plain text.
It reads 40 V
